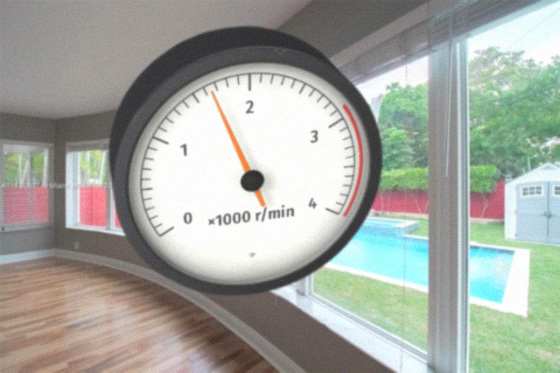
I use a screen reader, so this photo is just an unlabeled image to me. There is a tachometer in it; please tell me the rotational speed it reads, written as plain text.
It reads 1650 rpm
